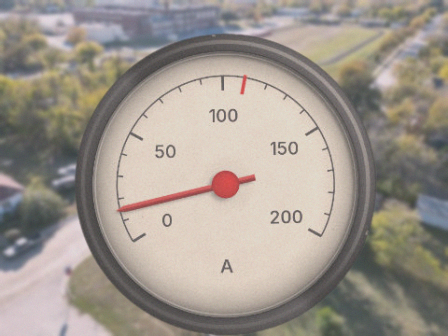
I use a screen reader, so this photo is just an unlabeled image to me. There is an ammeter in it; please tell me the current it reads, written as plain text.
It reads 15 A
